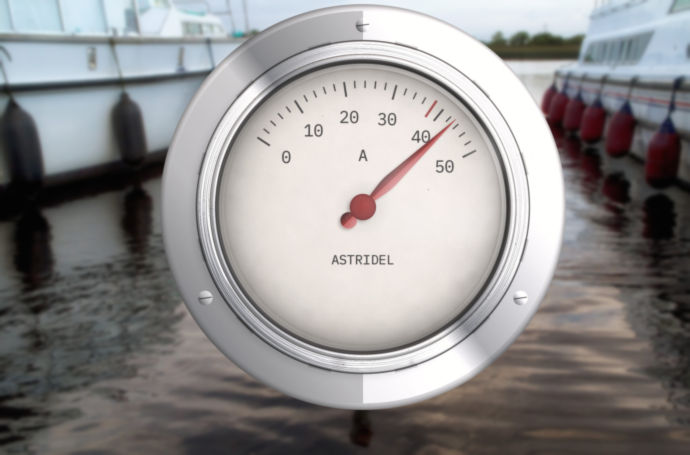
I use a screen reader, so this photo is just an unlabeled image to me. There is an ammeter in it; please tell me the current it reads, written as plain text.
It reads 43 A
